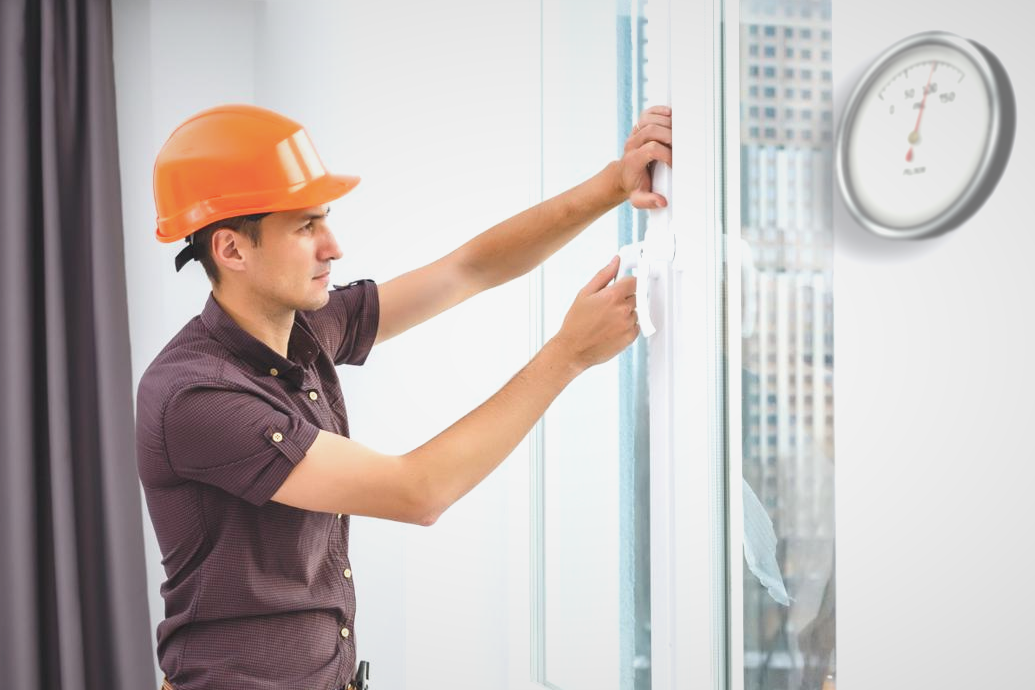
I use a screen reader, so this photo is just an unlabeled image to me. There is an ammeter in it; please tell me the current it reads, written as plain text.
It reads 100 mA
